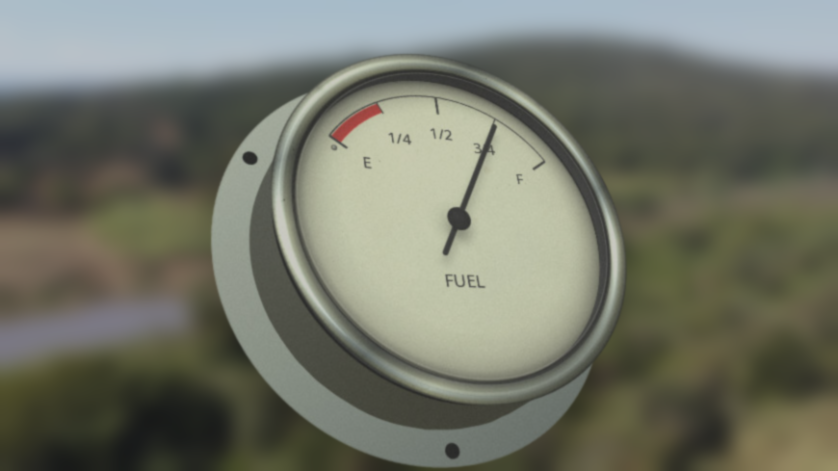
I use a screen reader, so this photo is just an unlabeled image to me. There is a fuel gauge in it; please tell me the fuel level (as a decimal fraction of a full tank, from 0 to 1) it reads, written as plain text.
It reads 0.75
